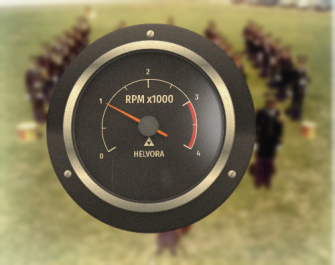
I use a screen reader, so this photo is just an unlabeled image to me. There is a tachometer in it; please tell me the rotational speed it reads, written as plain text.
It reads 1000 rpm
